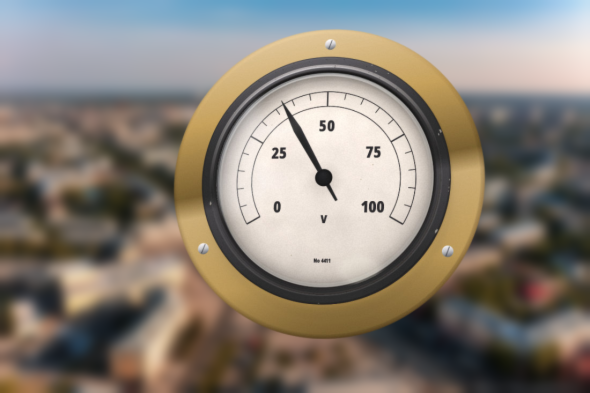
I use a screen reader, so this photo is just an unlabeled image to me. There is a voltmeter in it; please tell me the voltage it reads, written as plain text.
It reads 37.5 V
